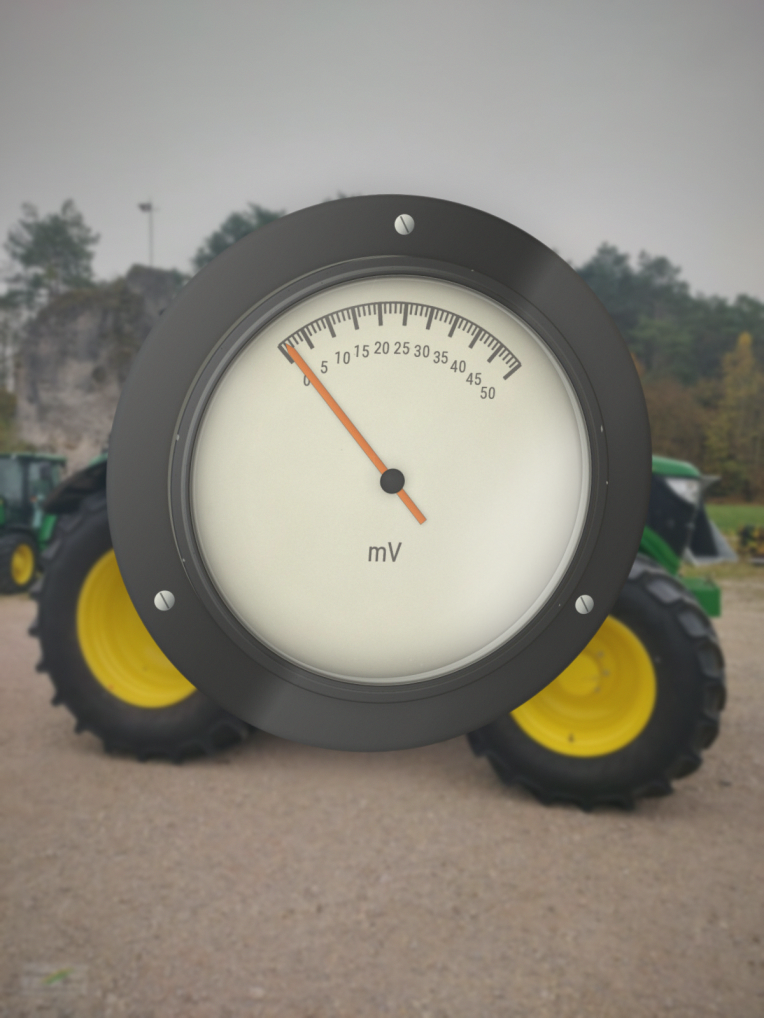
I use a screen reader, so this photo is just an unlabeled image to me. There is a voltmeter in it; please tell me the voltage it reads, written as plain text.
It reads 1 mV
